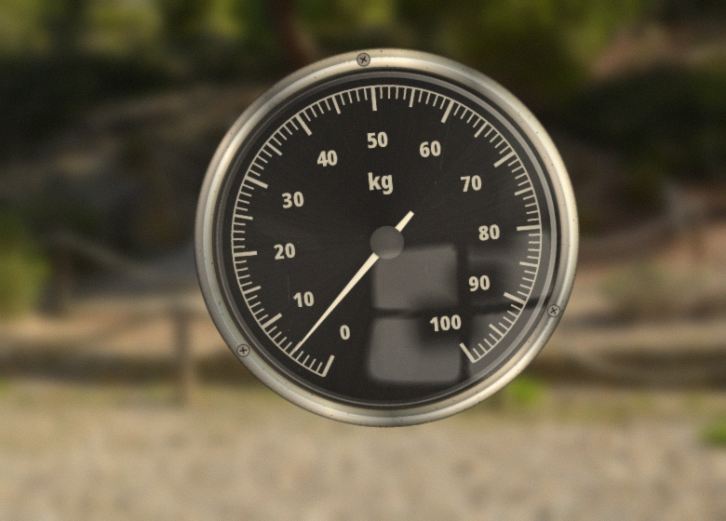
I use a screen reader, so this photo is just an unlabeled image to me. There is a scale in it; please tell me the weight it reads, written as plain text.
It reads 5 kg
